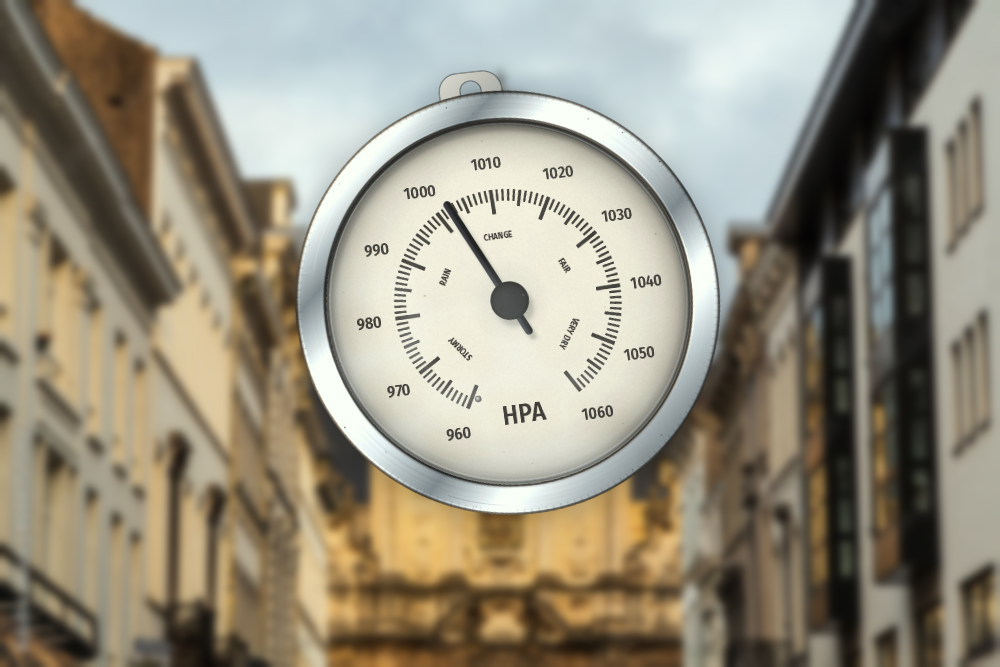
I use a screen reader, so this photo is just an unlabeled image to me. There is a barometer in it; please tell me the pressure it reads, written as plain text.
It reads 1002 hPa
